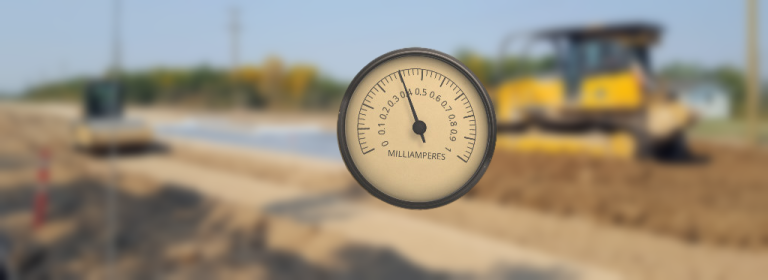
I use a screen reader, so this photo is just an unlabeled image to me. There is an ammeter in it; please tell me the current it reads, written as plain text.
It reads 0.4 mA
